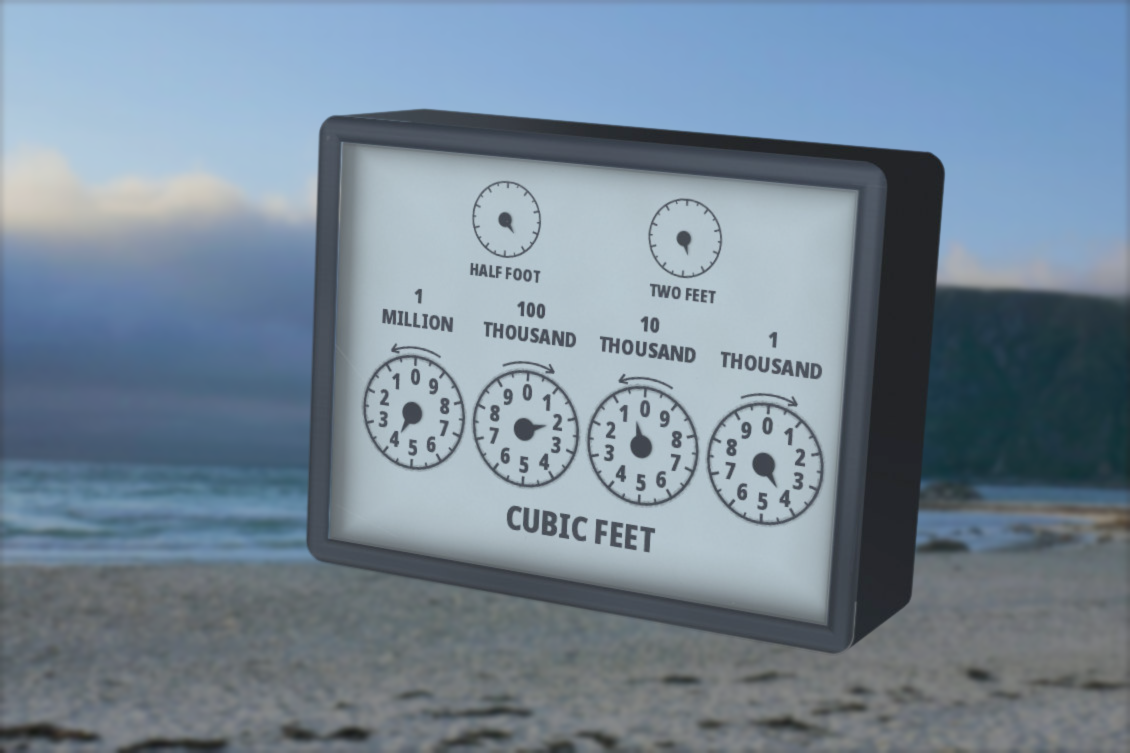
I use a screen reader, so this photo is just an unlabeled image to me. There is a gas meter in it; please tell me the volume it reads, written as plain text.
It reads 420400 ft³
